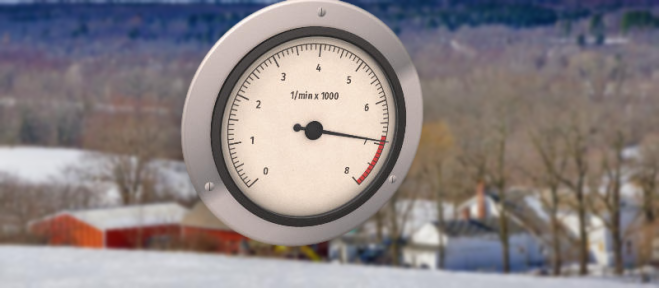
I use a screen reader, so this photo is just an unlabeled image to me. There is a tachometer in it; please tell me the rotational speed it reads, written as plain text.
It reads 6900 rpm
